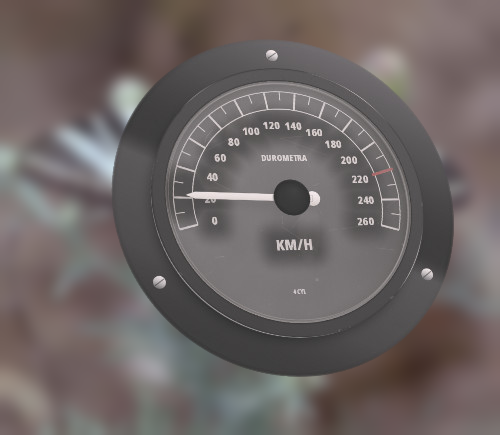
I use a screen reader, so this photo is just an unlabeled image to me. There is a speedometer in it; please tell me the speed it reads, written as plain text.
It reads 20 km/h
